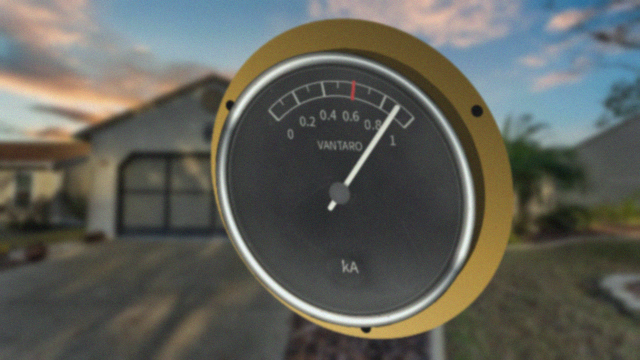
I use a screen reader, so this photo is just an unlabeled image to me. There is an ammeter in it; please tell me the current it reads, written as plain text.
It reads 0.9 kA
